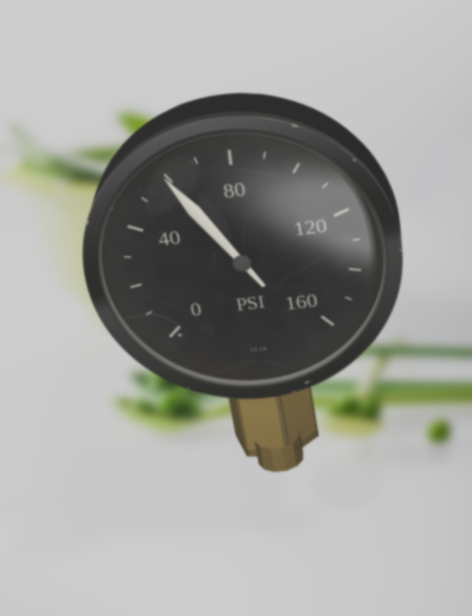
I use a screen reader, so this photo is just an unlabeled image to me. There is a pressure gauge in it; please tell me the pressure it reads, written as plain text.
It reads 60 psi
